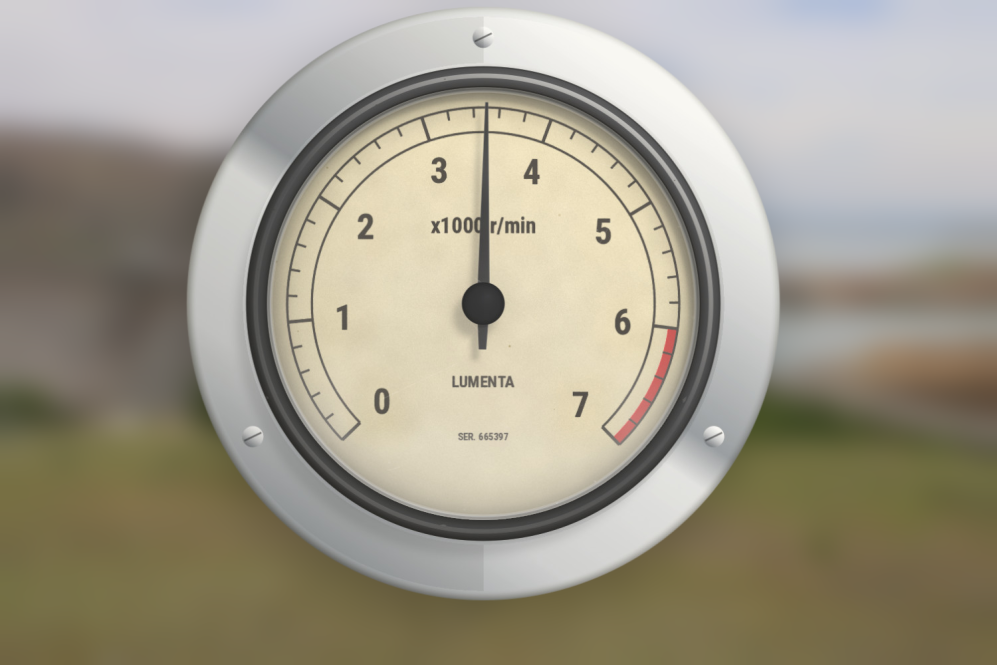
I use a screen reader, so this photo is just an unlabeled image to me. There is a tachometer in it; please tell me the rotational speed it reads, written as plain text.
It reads 3500 rpm
